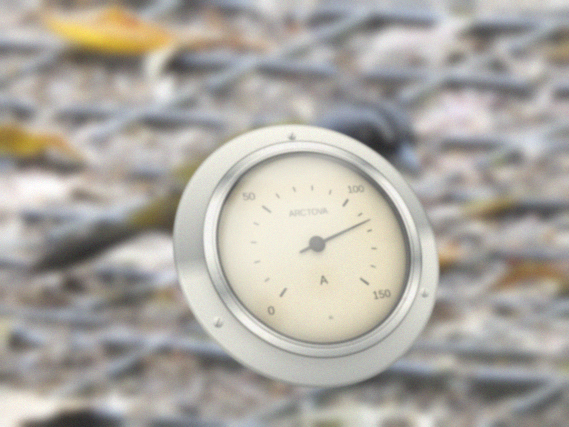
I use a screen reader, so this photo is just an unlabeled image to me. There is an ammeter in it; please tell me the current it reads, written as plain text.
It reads 115 A
